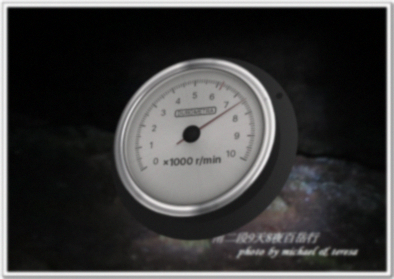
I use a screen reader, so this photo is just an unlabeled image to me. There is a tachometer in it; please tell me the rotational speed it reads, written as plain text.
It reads 7500 rpm
